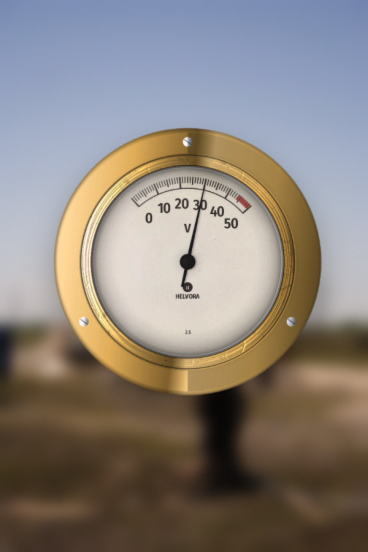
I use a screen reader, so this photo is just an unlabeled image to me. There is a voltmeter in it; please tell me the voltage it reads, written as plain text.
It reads 30 V
